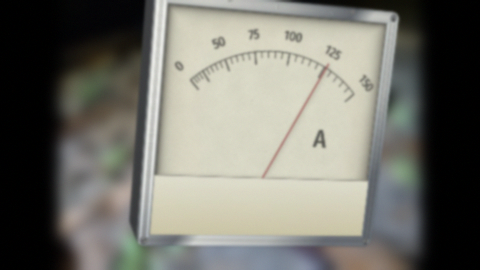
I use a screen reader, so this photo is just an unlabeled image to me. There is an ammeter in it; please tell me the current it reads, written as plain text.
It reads 125 A
